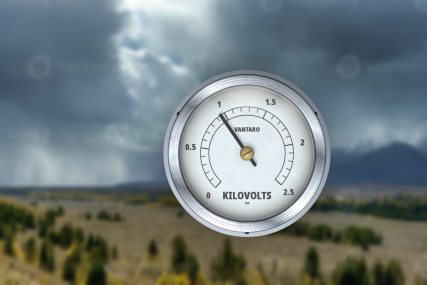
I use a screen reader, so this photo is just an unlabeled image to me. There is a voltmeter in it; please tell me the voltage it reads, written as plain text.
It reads 0.95 kV
